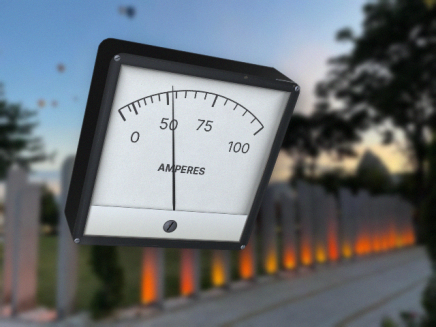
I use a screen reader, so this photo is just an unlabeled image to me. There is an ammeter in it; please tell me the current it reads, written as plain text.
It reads 52.5 A
